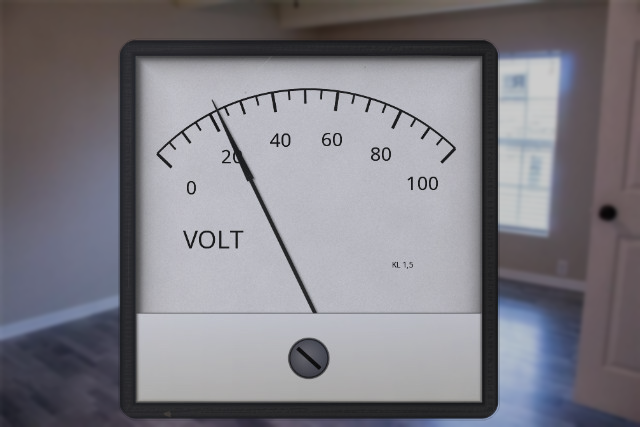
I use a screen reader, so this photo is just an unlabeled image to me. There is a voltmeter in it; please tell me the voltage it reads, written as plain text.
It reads 22.5 V
